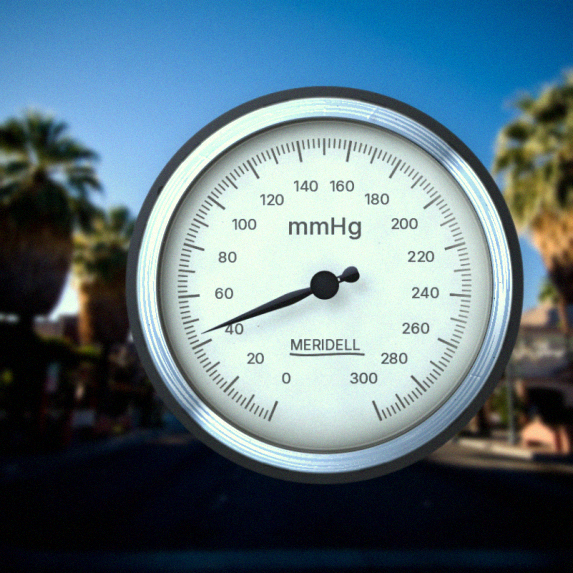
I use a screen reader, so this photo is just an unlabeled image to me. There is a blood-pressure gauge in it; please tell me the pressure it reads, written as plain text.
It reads 44 mmHg
